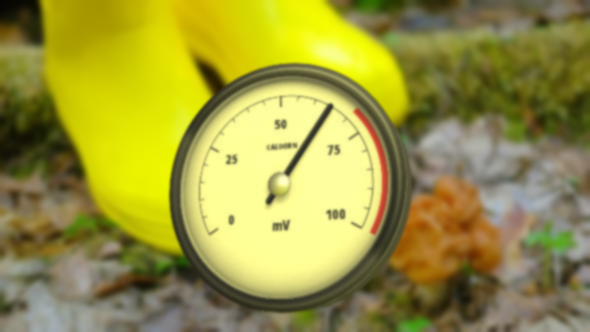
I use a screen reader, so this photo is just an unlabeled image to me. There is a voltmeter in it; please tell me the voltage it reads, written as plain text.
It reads 65 mV
